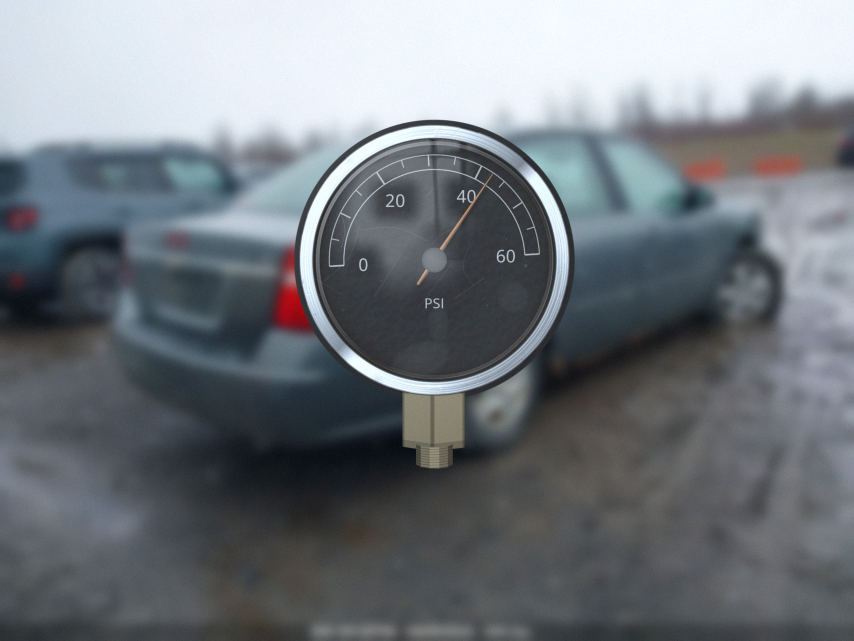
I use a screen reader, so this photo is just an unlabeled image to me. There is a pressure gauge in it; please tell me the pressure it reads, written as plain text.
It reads 42.5 psi
